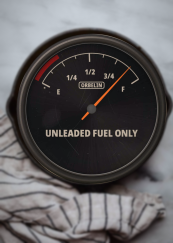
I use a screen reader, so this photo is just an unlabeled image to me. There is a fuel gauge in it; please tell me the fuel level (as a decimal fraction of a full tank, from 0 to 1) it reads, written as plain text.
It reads 0.875
